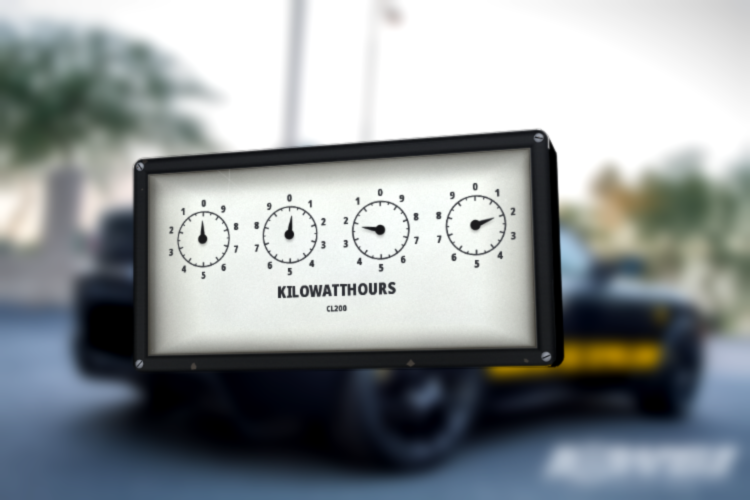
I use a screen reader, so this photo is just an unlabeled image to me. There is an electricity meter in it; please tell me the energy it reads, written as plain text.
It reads 22 kWh
